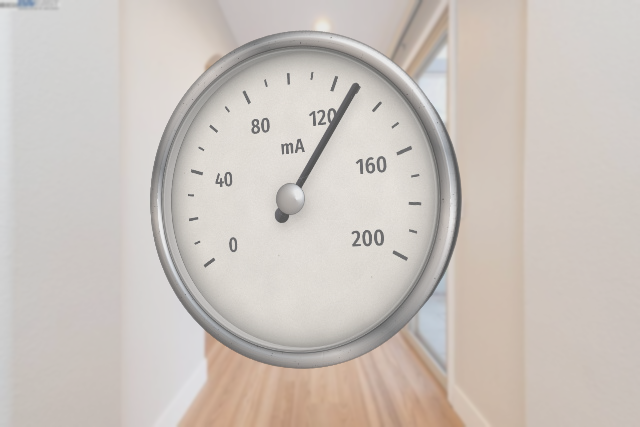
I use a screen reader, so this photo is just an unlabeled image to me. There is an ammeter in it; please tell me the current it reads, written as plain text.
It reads 130 mA
